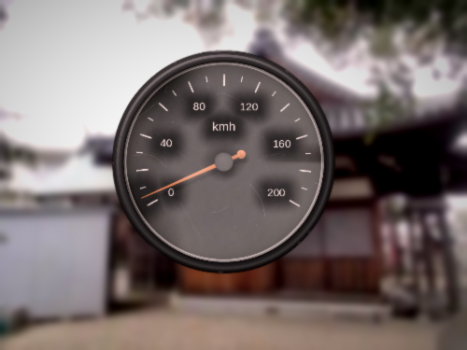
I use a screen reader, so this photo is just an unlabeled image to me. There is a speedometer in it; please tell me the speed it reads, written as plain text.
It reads 5 km/h
